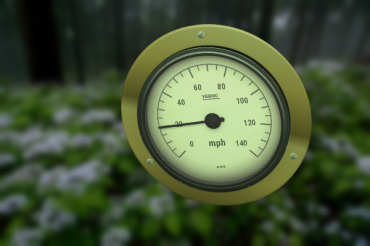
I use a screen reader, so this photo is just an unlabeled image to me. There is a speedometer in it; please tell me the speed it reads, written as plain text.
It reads 20 mph
